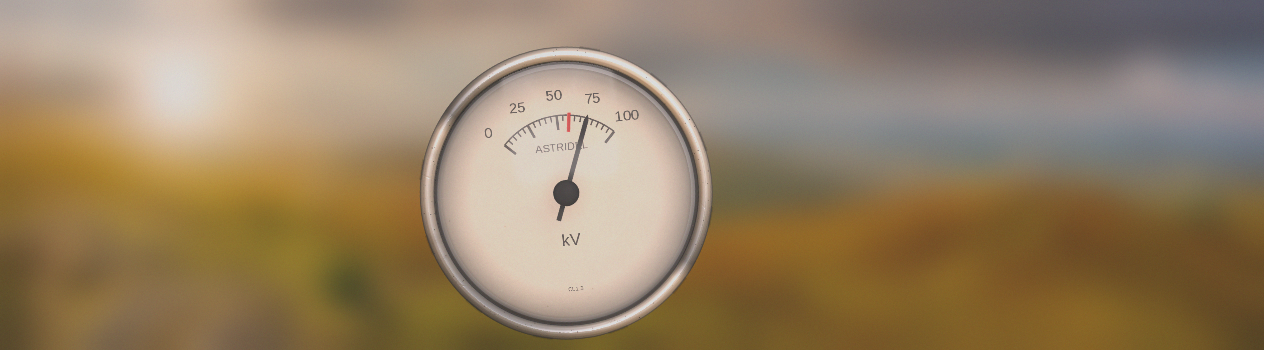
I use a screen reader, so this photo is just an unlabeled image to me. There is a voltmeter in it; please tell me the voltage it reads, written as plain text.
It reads 75 kV
